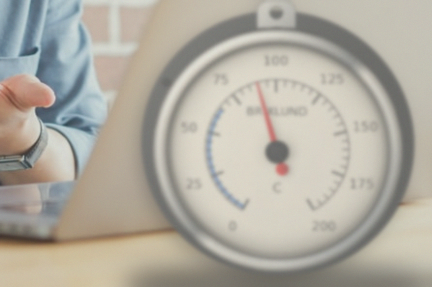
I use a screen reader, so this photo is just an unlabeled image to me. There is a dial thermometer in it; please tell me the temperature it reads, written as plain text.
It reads 90 °C
